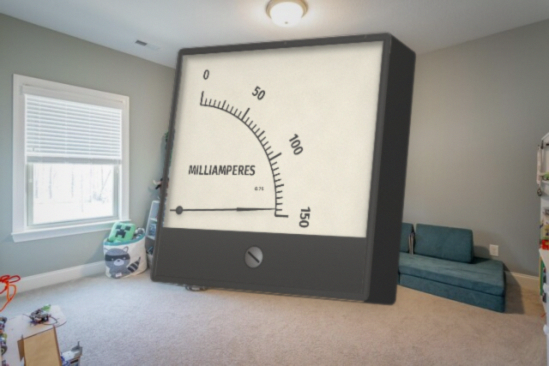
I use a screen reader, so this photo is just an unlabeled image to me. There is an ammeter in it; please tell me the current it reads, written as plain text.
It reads 145 mA
